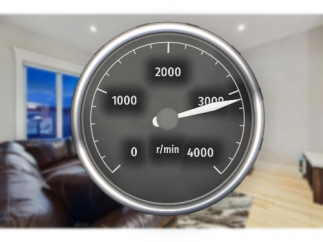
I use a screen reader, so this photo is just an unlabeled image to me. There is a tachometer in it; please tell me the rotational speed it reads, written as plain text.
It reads 3100 rpm
